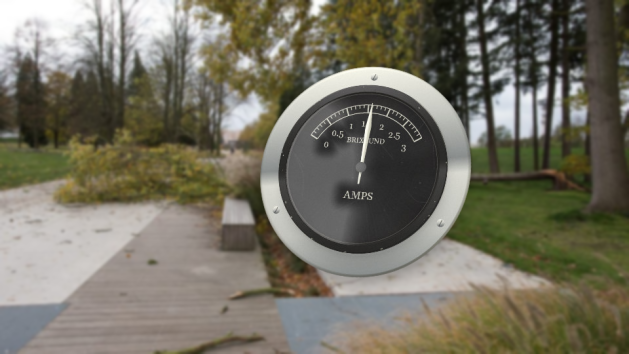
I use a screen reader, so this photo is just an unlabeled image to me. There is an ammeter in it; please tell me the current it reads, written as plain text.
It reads 1.6 A
